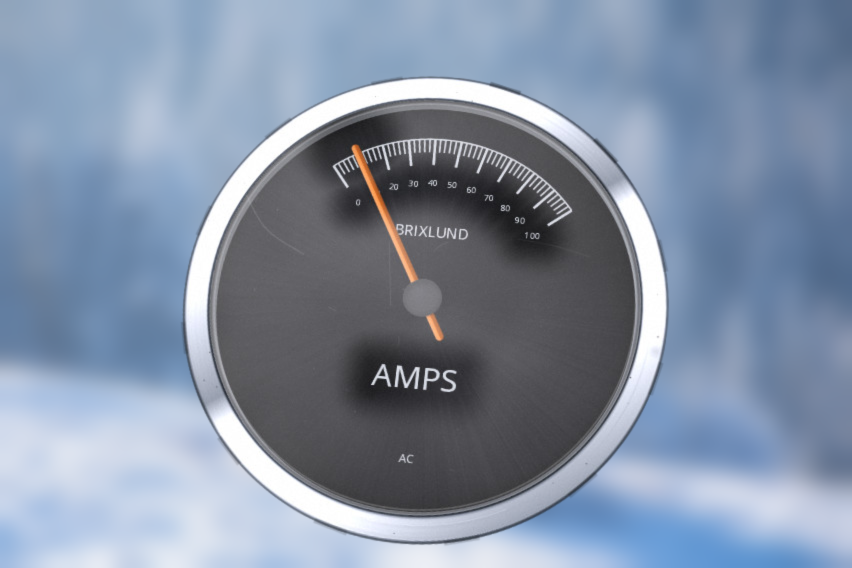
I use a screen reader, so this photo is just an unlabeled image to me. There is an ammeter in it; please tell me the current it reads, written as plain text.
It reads 10 A
